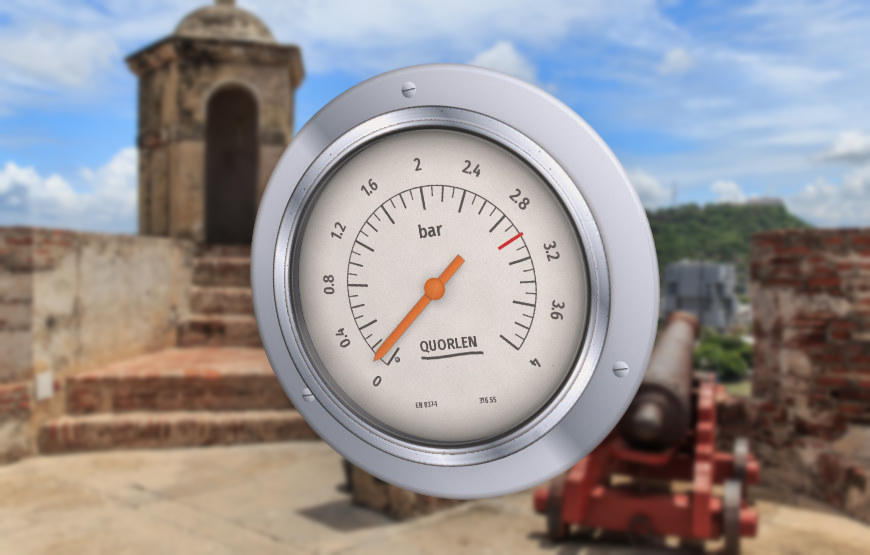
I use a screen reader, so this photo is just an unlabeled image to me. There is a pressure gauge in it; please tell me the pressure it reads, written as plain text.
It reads 0.1 bar
